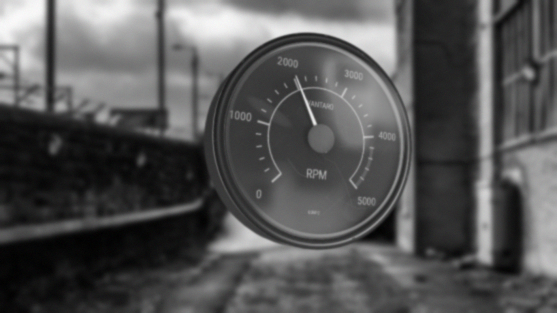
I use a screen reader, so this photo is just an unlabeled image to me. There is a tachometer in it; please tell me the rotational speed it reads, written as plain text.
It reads 2000 rpm
